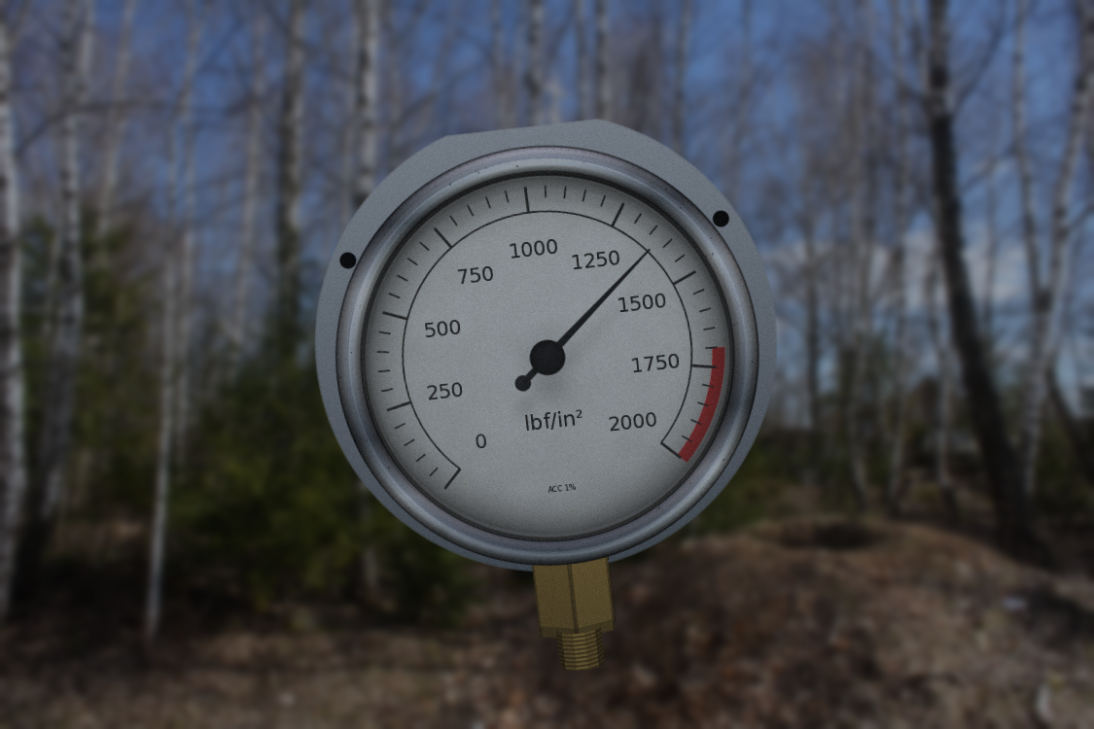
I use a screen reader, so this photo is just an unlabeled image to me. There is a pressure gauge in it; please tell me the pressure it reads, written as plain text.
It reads 1375 psi
